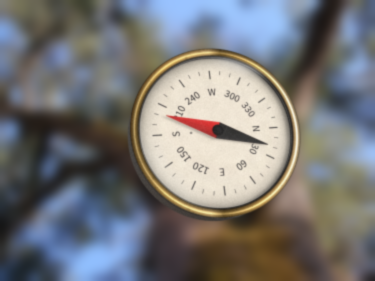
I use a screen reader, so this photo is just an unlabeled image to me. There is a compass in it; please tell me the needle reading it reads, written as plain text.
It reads 200 °
